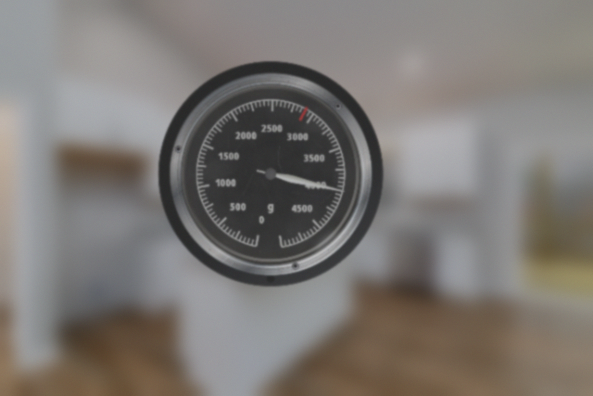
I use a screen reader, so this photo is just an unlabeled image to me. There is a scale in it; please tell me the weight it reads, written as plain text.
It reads 4000 g
